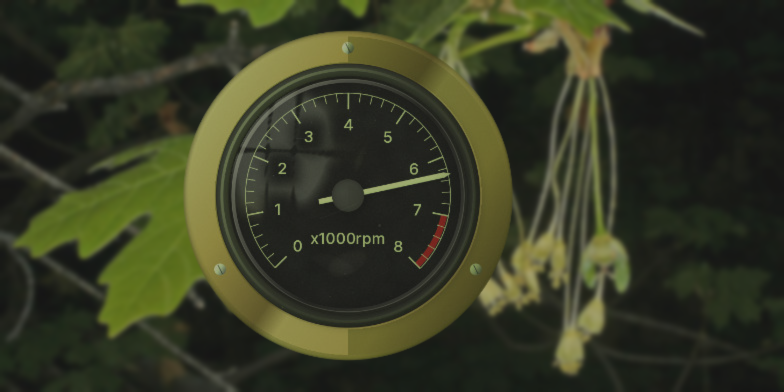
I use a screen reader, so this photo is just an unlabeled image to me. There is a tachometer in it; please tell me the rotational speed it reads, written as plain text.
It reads 6300 rpm
